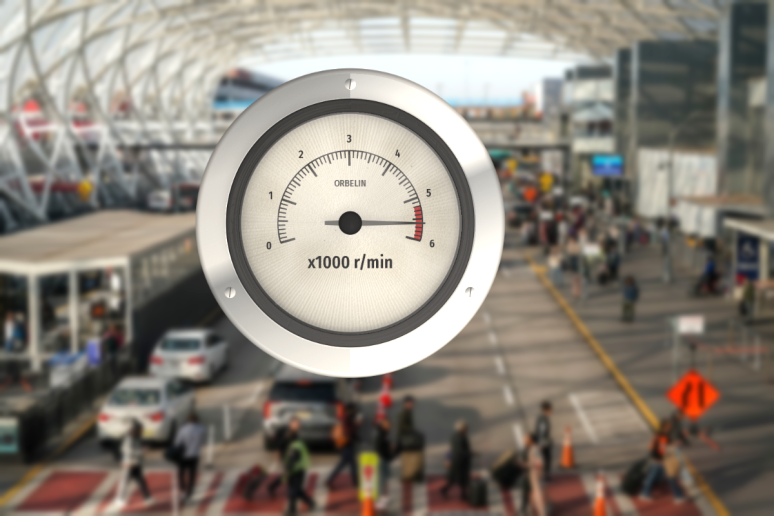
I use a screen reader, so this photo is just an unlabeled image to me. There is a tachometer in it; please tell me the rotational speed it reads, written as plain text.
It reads 5600 rpm
